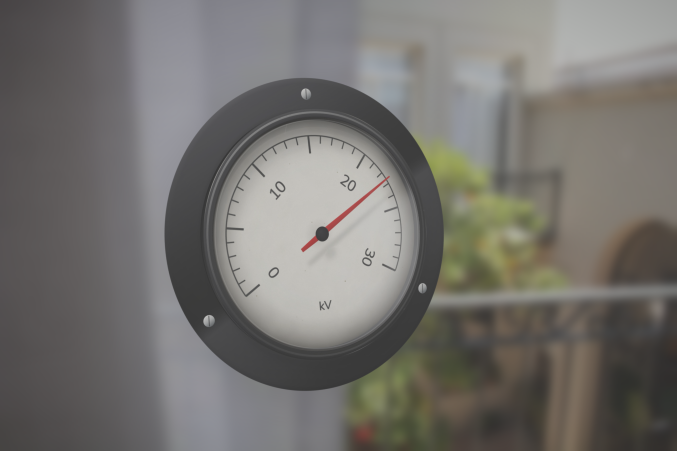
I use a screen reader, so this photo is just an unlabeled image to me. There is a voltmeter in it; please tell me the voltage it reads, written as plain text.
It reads 22.5 kV
